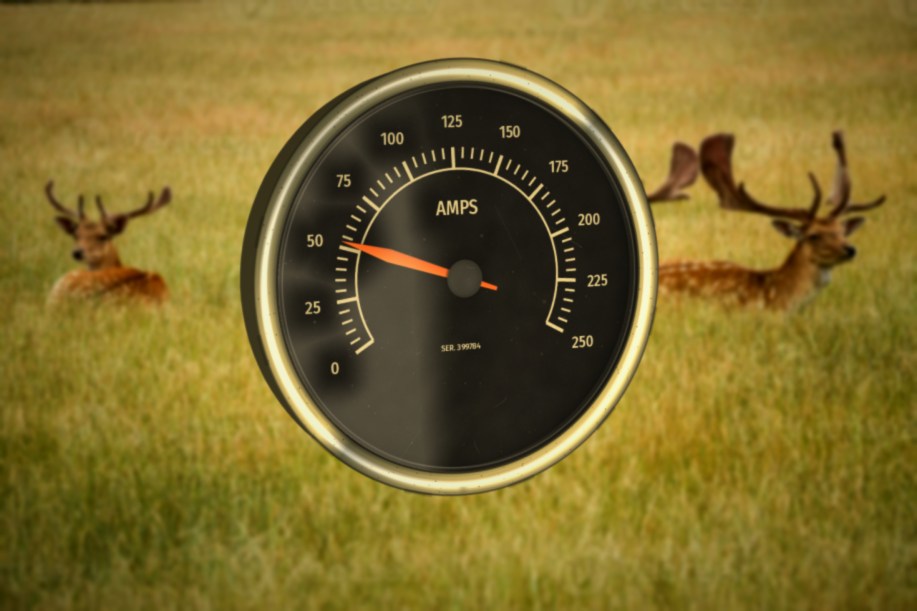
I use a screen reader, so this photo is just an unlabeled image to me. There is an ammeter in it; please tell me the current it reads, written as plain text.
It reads 52.5 A
